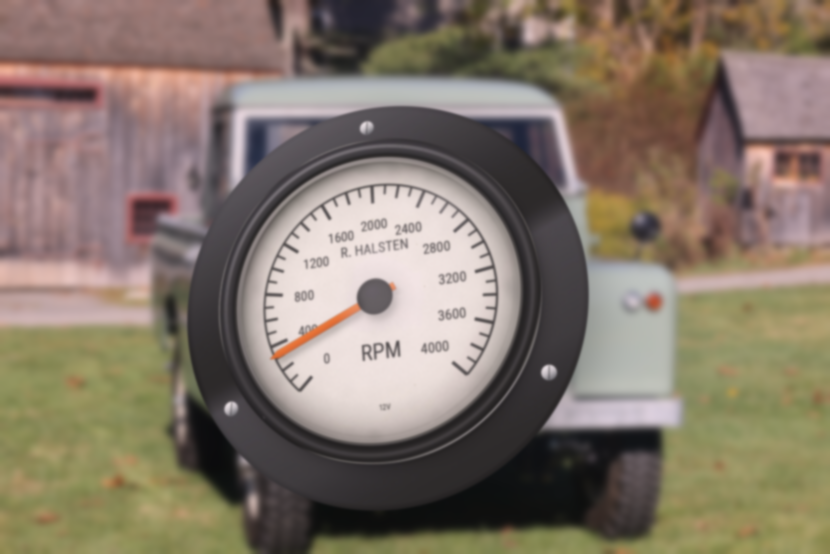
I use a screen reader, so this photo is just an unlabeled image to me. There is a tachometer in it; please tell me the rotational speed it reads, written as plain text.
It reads 300 rpm
